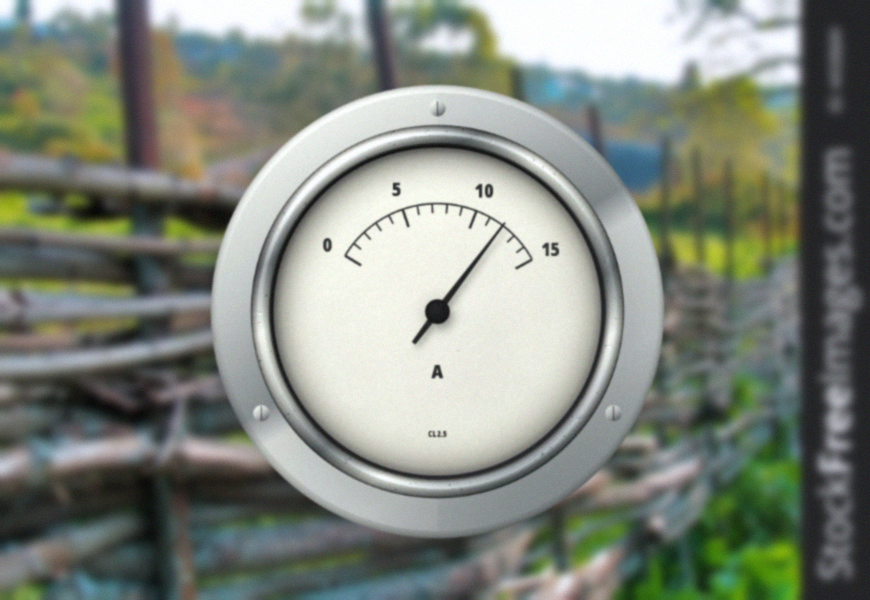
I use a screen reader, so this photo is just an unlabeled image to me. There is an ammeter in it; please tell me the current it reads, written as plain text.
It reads 12 A
